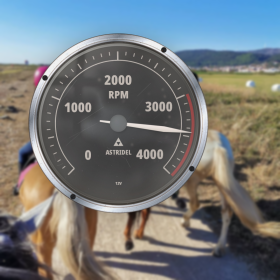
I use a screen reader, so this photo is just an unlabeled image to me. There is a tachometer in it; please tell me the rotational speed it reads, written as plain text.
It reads 3450 rpm
